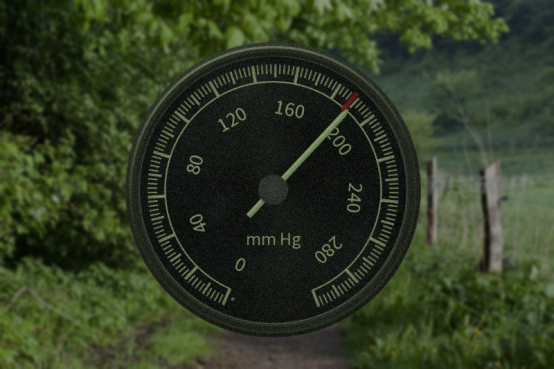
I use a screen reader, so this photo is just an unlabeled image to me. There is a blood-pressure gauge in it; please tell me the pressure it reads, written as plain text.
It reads 190 mmHg
